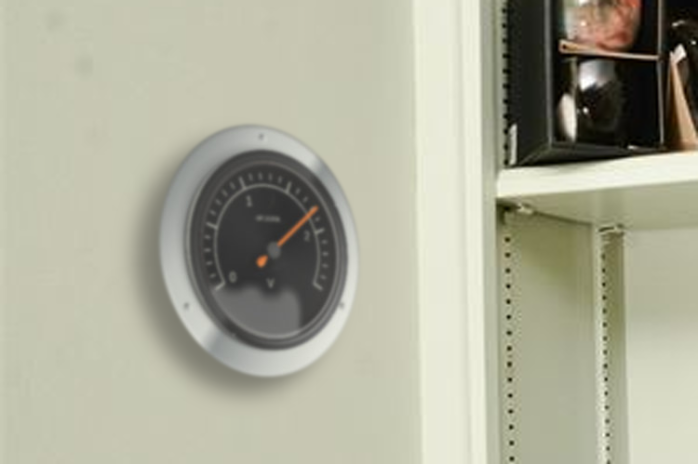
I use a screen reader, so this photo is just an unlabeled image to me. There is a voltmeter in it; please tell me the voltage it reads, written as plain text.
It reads 1.8 V
